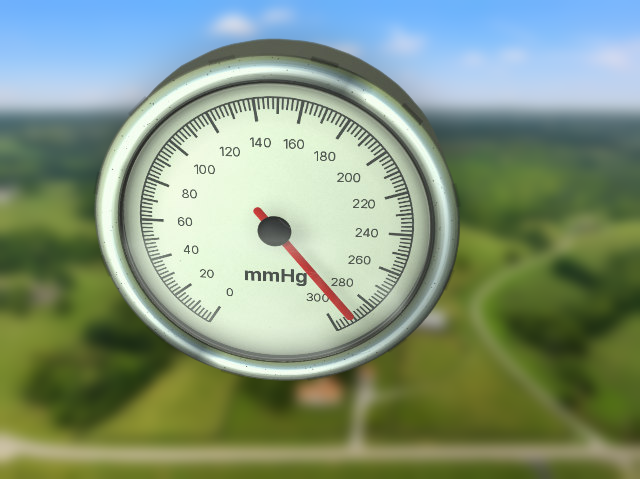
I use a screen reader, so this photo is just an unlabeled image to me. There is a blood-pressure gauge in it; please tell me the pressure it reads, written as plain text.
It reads 290 mmHg
